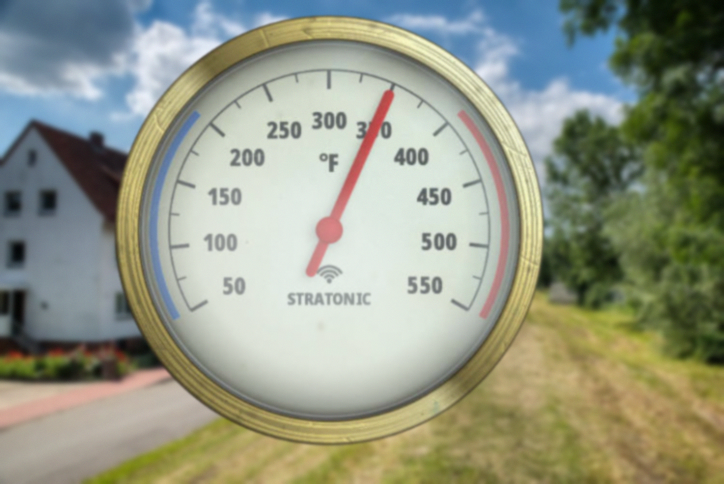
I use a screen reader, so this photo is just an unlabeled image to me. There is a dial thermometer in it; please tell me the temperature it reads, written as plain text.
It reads 350 °F
